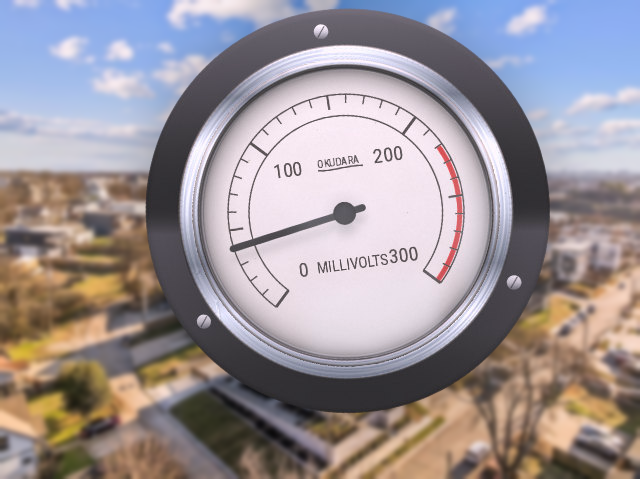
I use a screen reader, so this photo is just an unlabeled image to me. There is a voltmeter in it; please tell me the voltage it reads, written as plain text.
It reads 40 mV
